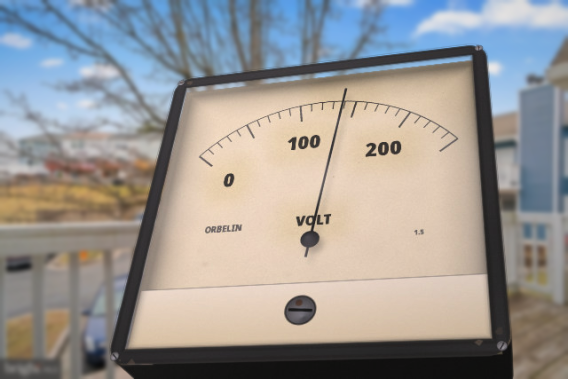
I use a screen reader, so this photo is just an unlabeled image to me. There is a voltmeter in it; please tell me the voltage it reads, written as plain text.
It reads 140 V
